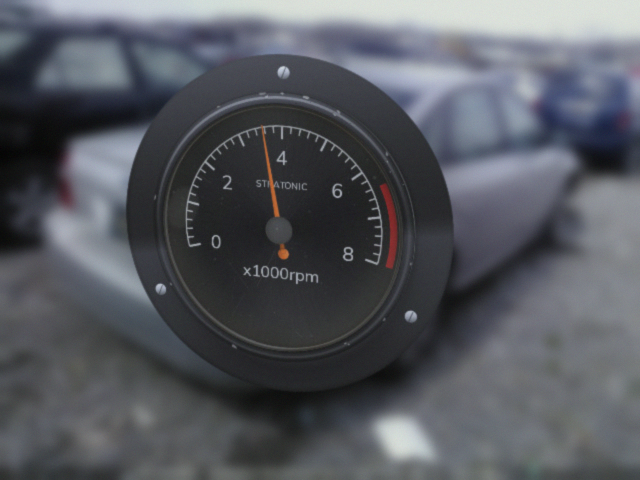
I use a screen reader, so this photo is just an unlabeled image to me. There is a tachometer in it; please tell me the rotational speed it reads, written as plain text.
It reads 3600 rpm
